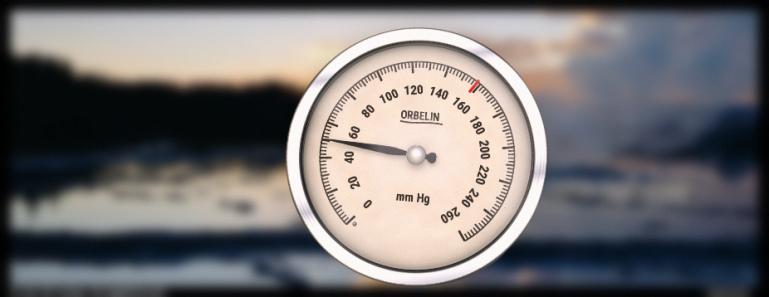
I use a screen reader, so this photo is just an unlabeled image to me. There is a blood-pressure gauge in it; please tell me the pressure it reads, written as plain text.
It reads 50 mmHg
